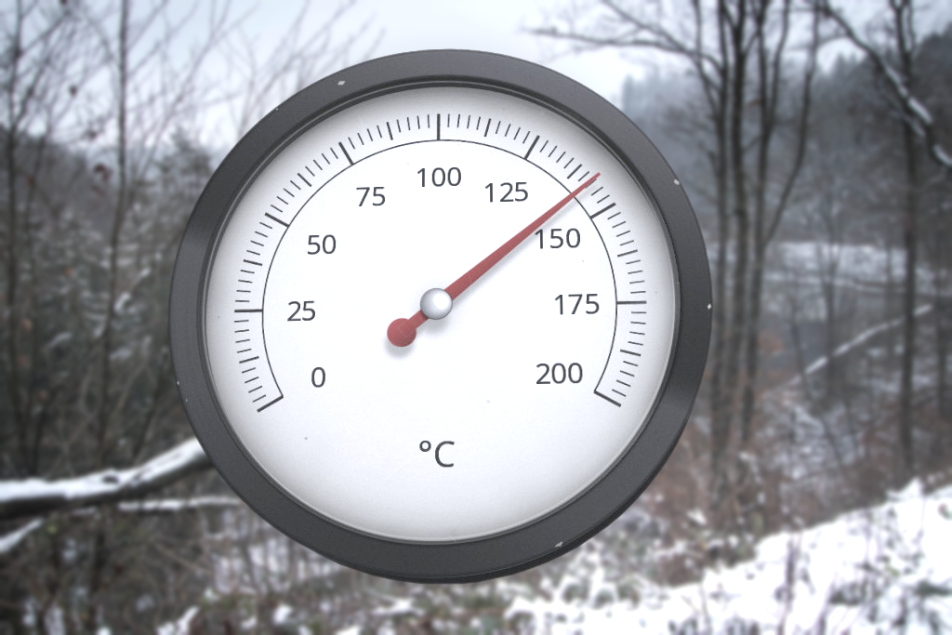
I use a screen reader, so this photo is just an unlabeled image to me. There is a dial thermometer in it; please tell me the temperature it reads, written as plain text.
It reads 142.5 °C
